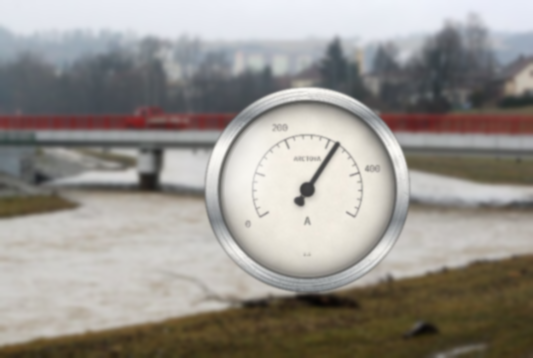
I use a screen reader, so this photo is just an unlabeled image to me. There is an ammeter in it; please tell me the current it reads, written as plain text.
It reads 320 A
